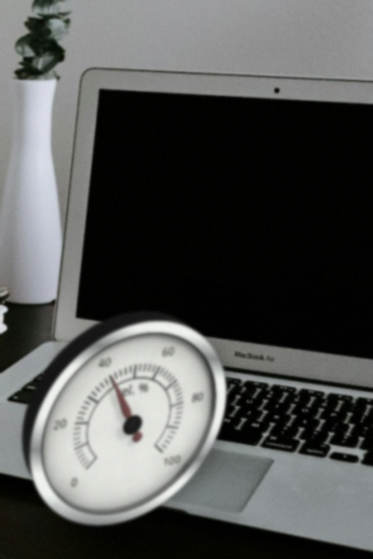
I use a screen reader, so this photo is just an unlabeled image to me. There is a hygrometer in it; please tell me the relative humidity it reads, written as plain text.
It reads 40 %
